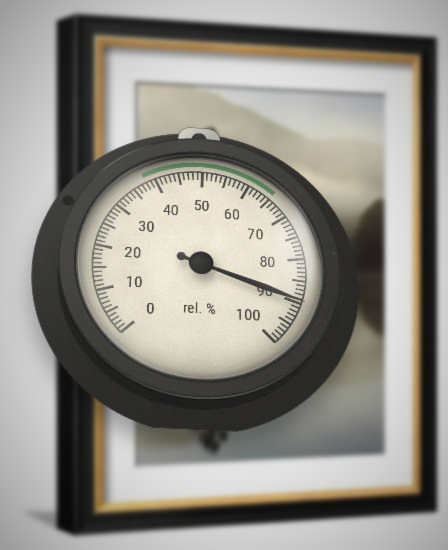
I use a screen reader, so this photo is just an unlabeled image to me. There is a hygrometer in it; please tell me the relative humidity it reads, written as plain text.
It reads 90 %
